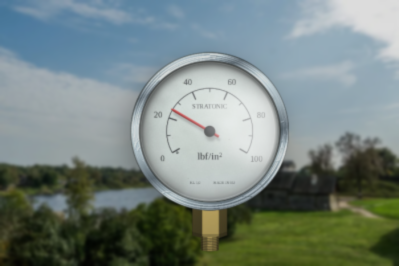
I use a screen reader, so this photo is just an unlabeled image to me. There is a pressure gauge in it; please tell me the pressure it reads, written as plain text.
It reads 25 psi
